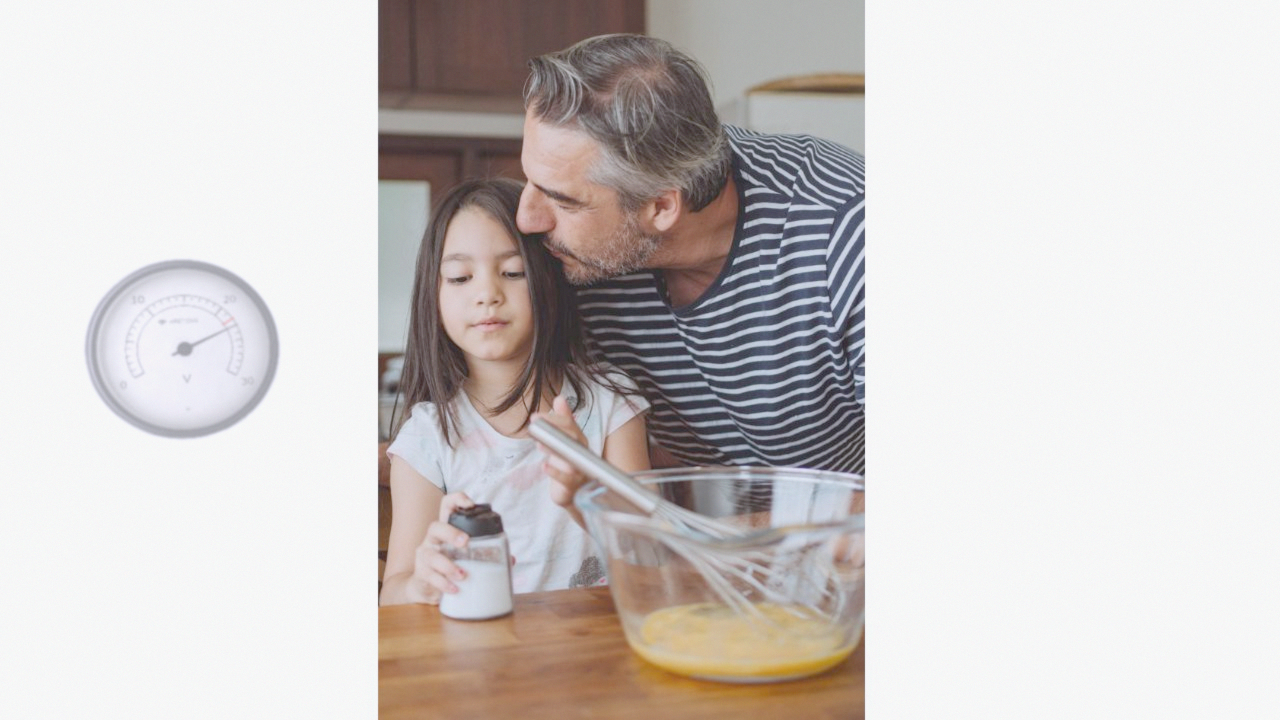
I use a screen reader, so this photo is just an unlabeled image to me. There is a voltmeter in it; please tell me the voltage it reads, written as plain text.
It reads 23 V
